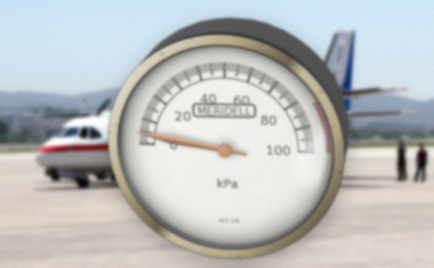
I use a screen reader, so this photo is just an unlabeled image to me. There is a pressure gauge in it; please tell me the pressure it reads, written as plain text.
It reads 5 kPa
